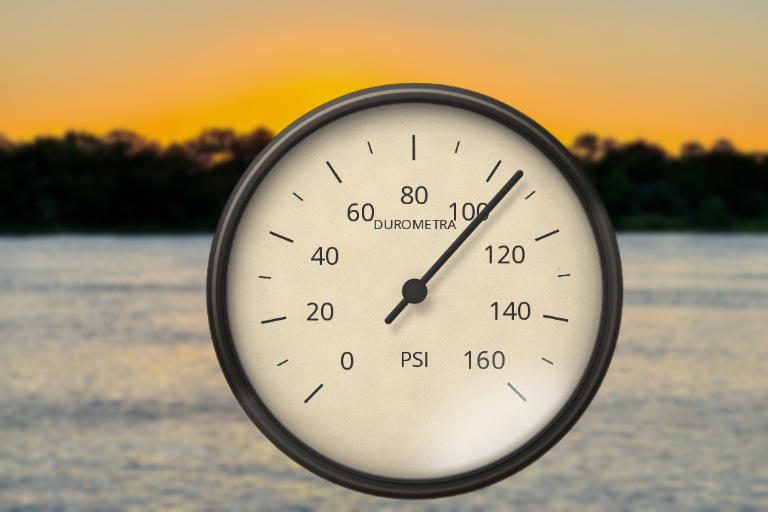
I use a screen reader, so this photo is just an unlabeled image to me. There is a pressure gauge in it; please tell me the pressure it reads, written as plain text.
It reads 105 psi
